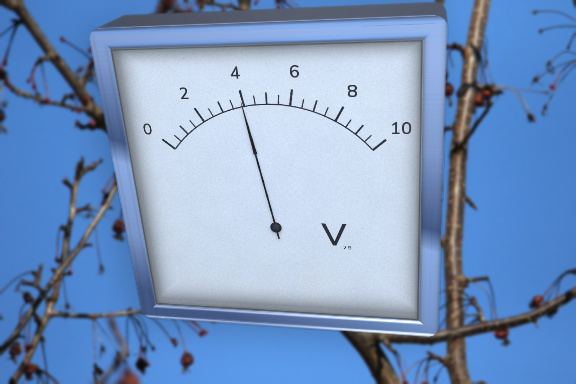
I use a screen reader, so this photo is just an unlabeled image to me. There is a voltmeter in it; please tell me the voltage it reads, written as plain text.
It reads 4 V
